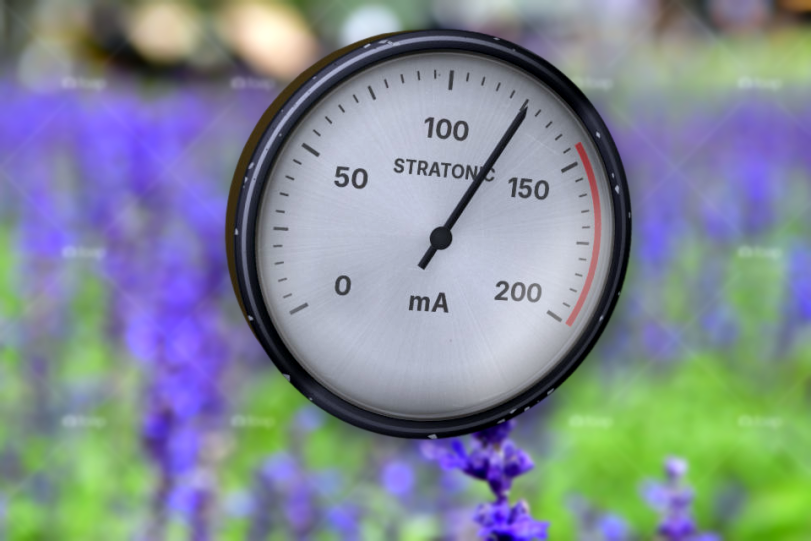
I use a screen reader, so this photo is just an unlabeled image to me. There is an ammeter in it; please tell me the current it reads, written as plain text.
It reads 125 mA
